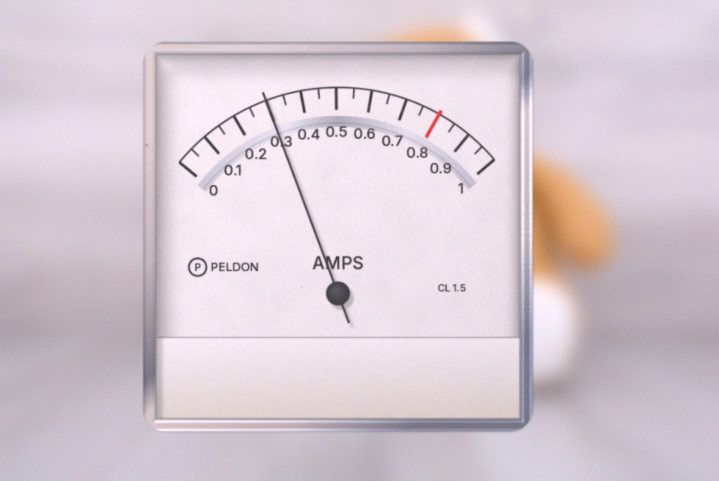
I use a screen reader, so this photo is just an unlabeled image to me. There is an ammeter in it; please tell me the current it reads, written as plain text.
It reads 0.3 A
